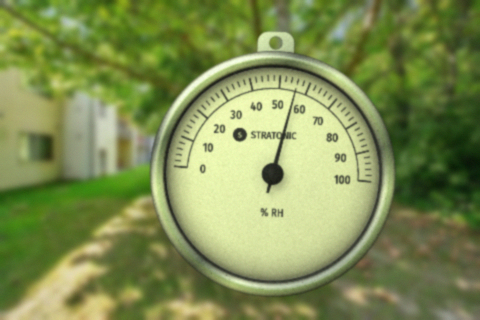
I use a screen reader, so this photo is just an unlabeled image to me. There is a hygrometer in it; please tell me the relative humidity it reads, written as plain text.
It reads 56 %
